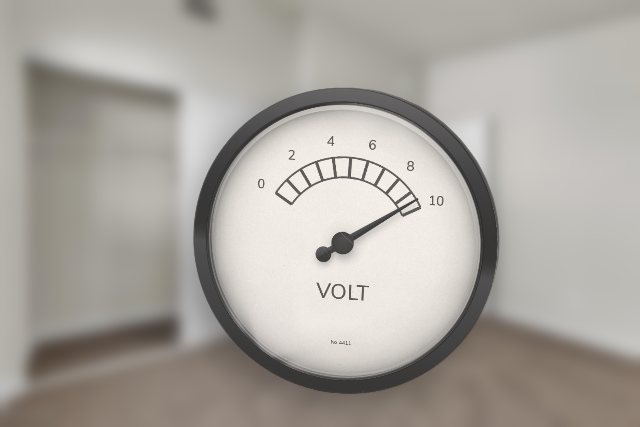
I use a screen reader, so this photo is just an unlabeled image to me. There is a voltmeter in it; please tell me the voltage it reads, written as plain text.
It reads 9.5 V
